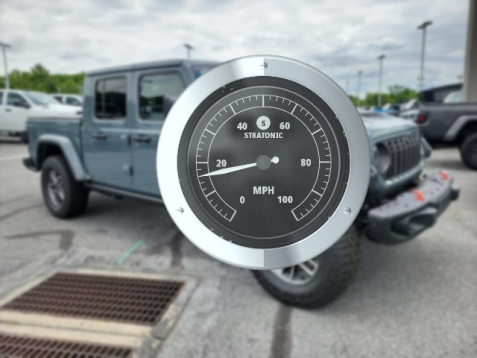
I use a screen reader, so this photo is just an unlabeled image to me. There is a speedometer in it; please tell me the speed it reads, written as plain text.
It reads 16 mph
